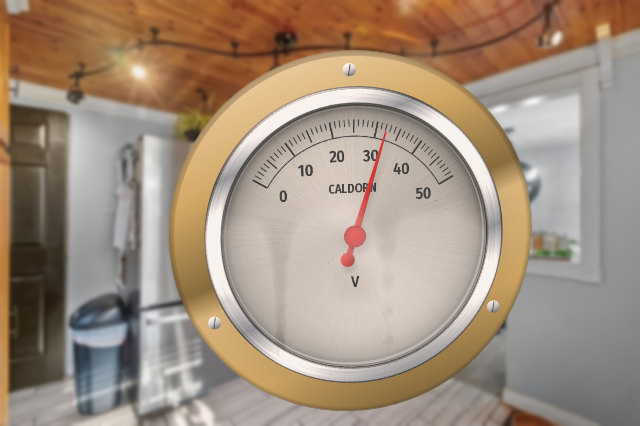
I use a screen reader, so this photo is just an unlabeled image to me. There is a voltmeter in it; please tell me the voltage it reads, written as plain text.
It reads 32 V
